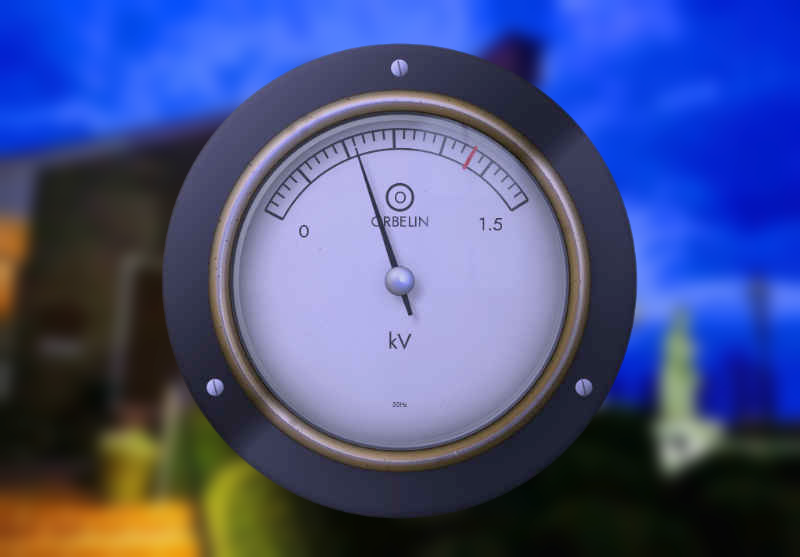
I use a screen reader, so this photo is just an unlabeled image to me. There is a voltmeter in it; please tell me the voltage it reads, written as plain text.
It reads 0.55 kV
